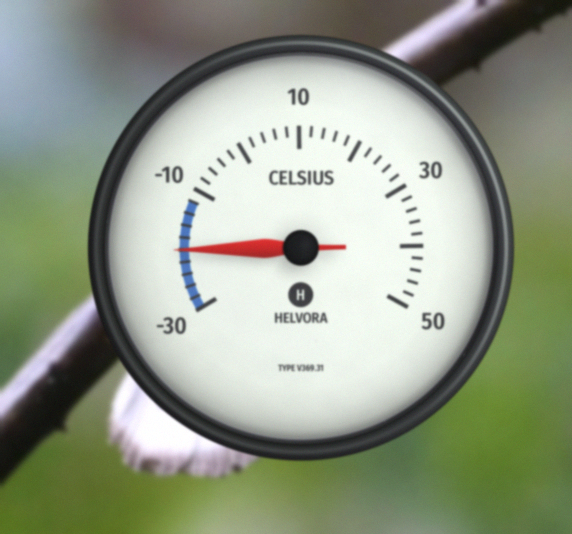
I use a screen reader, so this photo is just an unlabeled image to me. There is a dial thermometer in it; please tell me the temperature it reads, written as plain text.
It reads -20 °C
